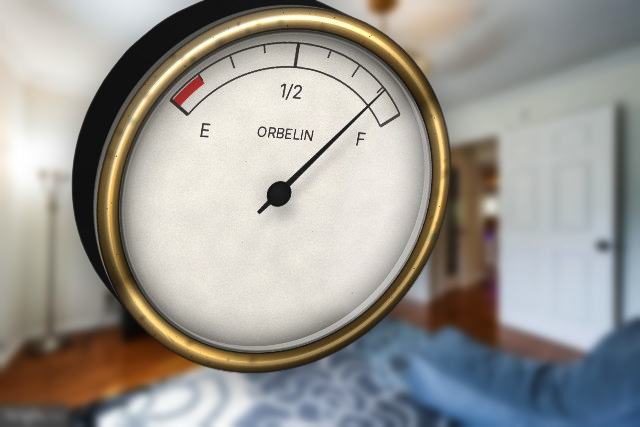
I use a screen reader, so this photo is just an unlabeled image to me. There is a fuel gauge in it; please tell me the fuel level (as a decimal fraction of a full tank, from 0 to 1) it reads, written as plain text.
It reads 0.875
